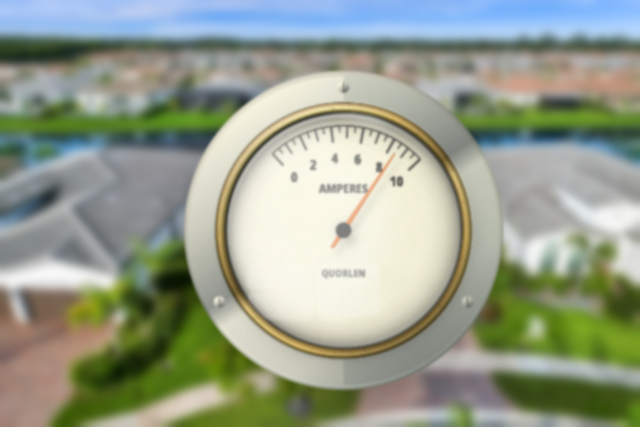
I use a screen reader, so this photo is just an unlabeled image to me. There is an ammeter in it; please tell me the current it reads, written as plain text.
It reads 8.5 A
